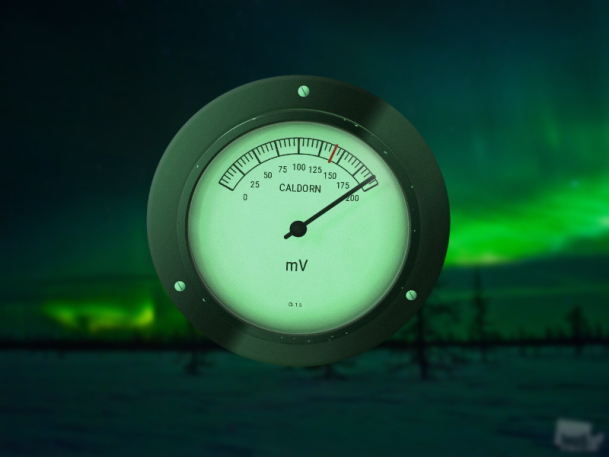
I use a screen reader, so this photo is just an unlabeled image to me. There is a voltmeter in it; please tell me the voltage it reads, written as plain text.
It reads 190 mV
